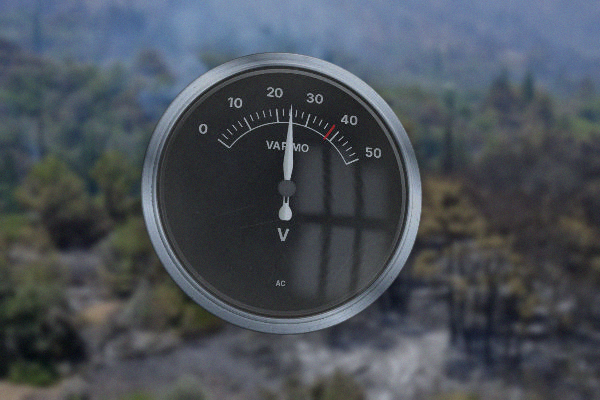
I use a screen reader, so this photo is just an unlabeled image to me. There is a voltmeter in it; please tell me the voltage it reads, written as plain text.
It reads 24 V
